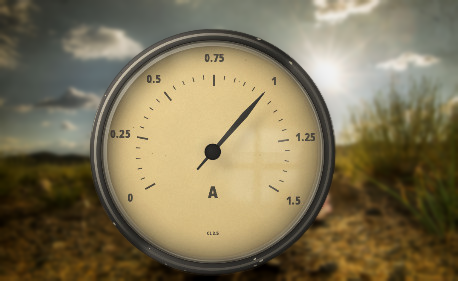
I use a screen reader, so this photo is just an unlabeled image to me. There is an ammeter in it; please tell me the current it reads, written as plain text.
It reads 1 A
